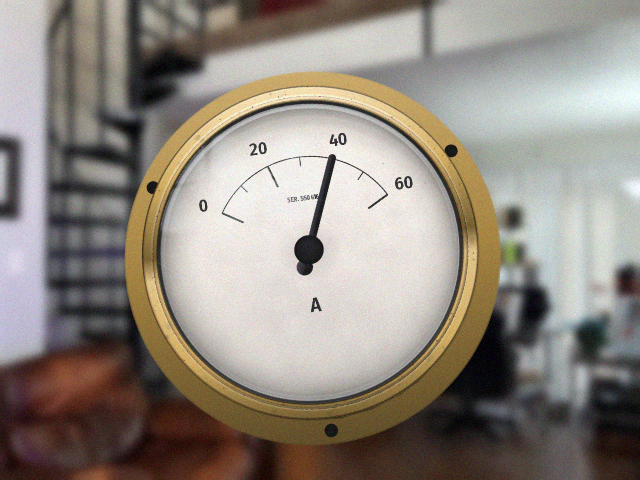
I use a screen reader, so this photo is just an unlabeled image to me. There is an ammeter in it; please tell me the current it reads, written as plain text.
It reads 40 A
